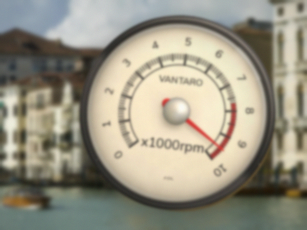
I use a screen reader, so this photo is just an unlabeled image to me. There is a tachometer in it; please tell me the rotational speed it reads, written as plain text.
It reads 9500 rpm
